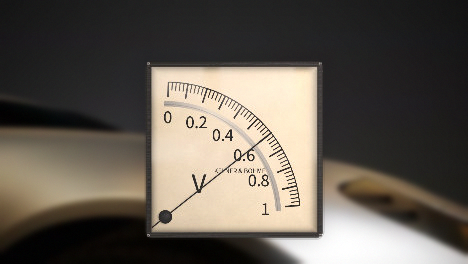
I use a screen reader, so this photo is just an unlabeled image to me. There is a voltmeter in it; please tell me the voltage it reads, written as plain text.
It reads 0.6 V
